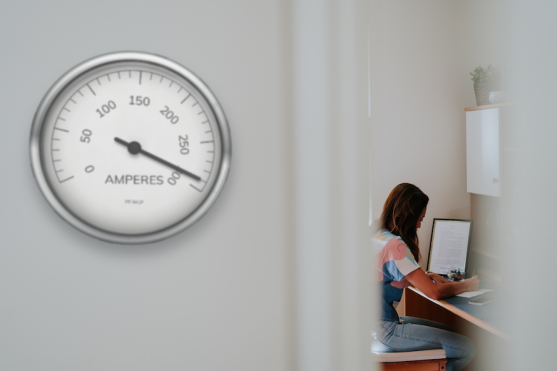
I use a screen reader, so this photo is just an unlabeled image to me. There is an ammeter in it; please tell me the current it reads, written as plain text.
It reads 290 A
